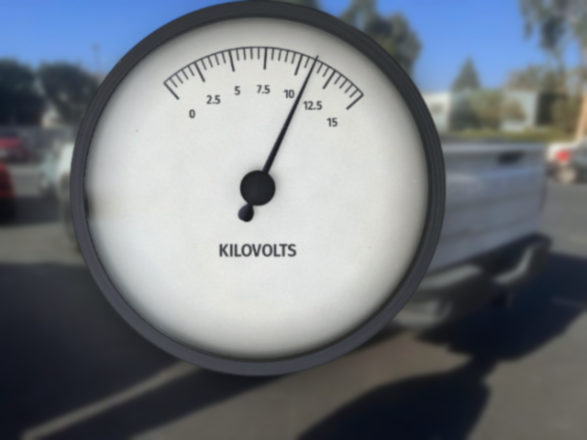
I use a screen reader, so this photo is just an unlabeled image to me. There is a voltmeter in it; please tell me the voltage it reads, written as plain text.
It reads 11 kV
